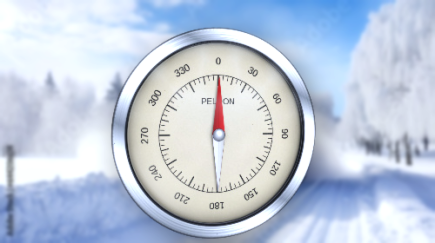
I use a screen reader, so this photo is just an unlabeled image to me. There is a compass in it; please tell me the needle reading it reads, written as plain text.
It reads 0 °
